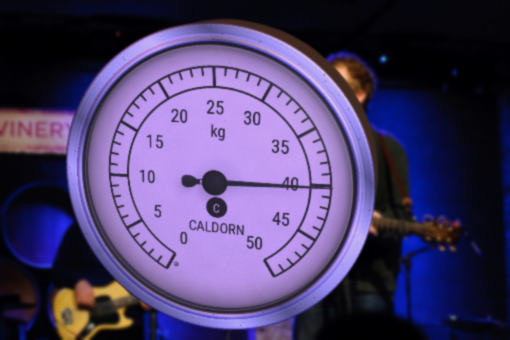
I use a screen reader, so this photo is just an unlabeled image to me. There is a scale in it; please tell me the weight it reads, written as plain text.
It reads 40 kg
